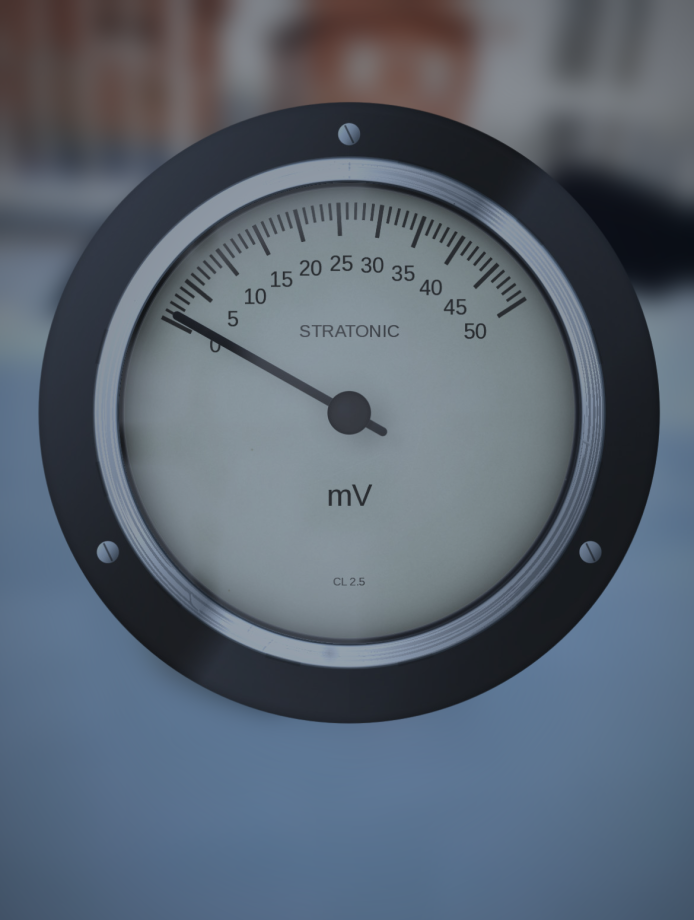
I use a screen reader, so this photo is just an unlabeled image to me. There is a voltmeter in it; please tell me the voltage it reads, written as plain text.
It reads 1 mV
